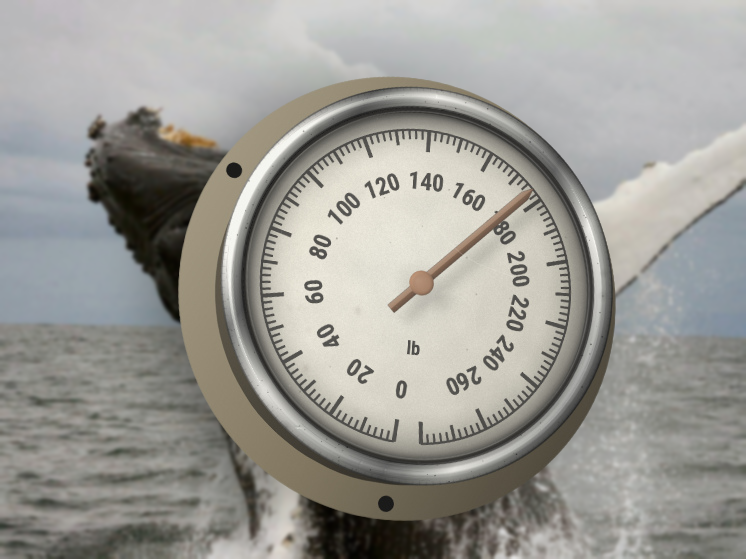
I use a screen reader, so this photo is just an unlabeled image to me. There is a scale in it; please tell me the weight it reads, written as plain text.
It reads 176 lb
